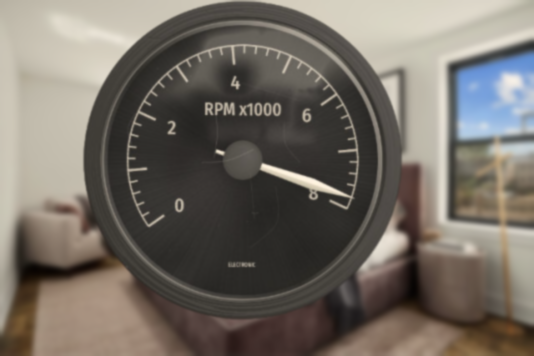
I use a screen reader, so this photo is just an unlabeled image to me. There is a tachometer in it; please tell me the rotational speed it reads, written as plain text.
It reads 7800 rpm
